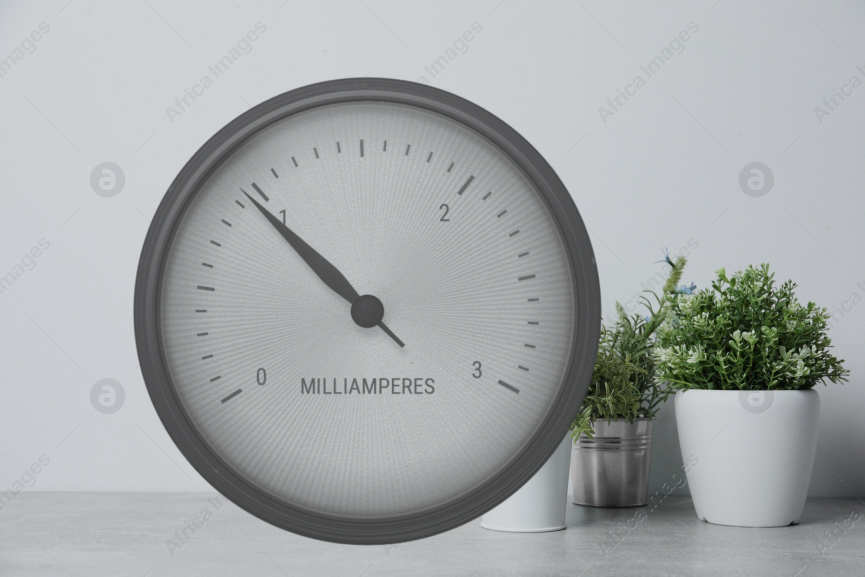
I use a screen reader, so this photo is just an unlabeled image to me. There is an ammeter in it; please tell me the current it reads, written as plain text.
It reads 0.95 mA
